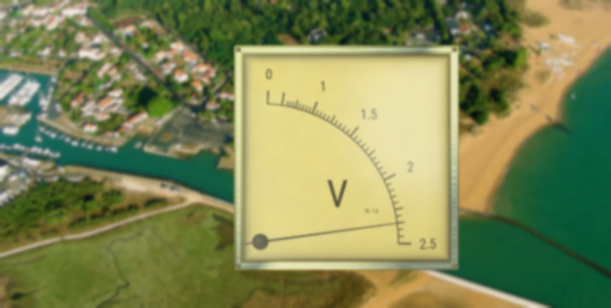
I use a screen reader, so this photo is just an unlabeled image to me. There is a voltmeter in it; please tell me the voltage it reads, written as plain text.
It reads 2.35 V
